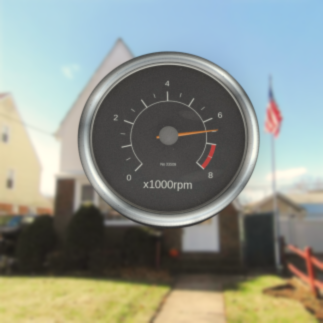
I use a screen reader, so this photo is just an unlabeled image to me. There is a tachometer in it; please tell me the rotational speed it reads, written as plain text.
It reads 6500 rpm
